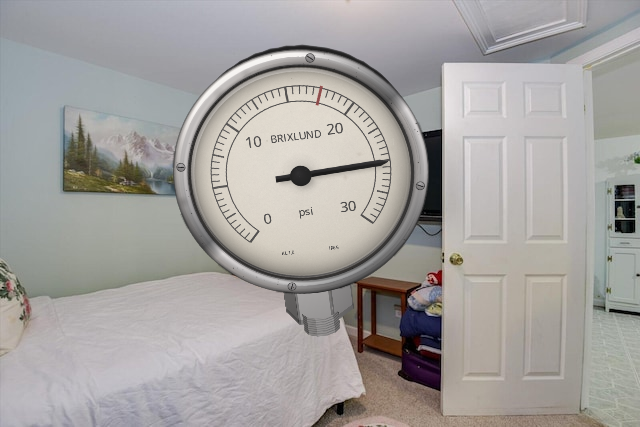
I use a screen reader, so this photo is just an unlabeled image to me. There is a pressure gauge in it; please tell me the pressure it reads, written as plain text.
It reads 25 psi
